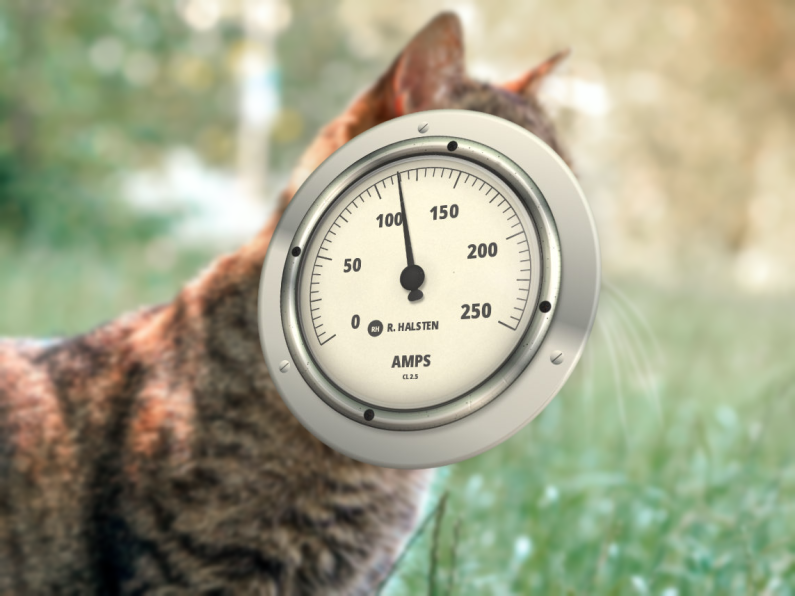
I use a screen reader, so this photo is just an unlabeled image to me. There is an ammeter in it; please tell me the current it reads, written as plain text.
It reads 115 A
